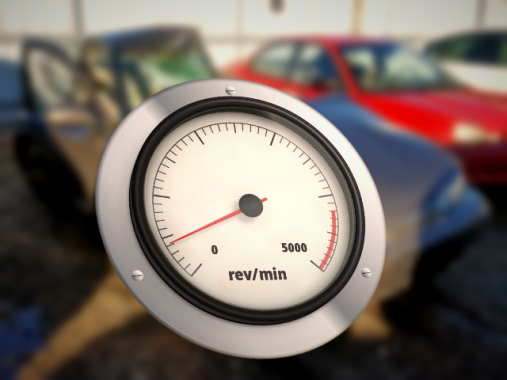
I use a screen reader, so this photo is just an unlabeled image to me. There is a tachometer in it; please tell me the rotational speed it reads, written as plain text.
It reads 400 rpm
